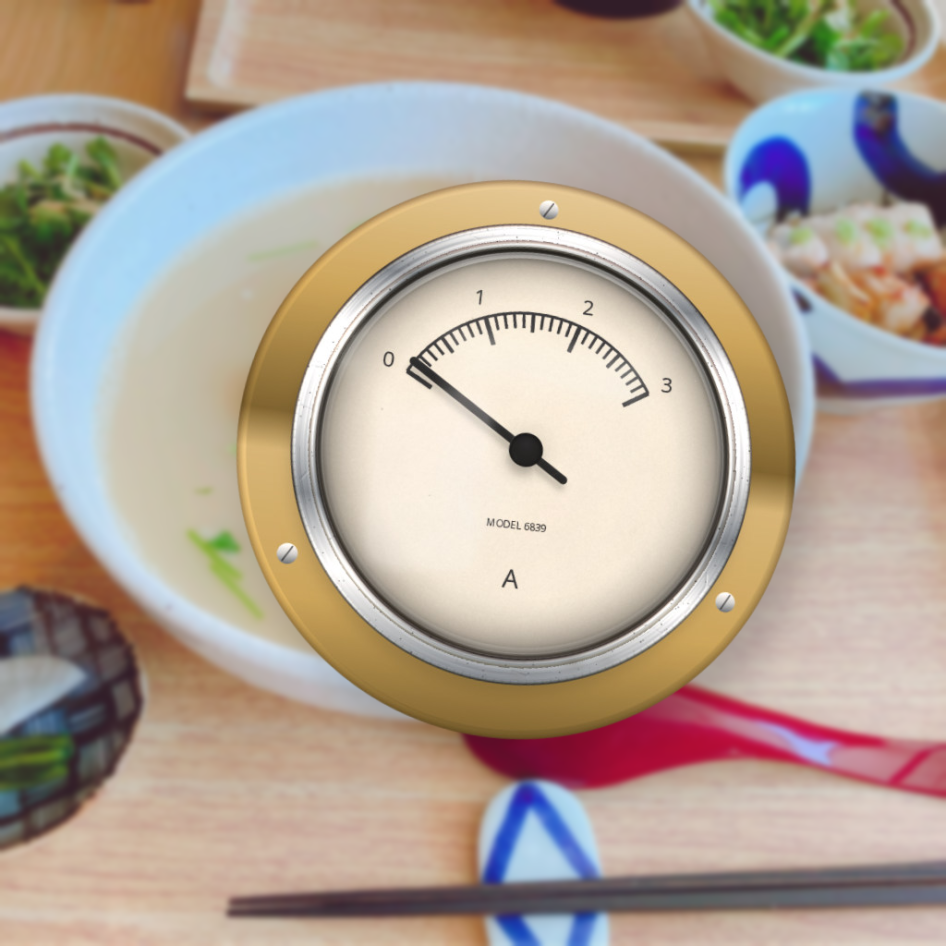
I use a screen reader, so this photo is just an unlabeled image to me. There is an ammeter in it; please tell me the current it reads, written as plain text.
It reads 0.1 A
